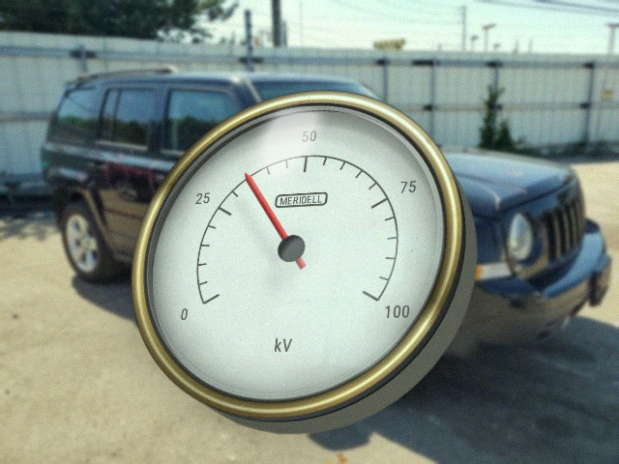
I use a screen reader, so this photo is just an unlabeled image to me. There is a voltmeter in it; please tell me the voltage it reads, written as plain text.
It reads 35 kV
